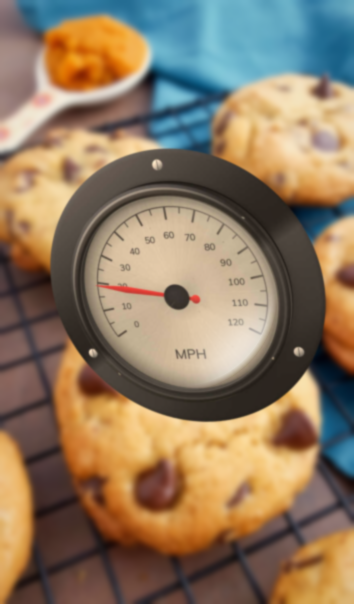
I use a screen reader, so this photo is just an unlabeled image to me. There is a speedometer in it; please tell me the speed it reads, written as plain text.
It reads 20 mph
